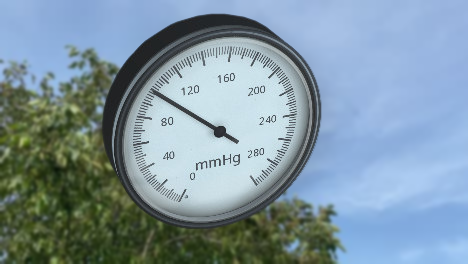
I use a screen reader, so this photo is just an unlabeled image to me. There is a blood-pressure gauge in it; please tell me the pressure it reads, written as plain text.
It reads 100 mmHg
